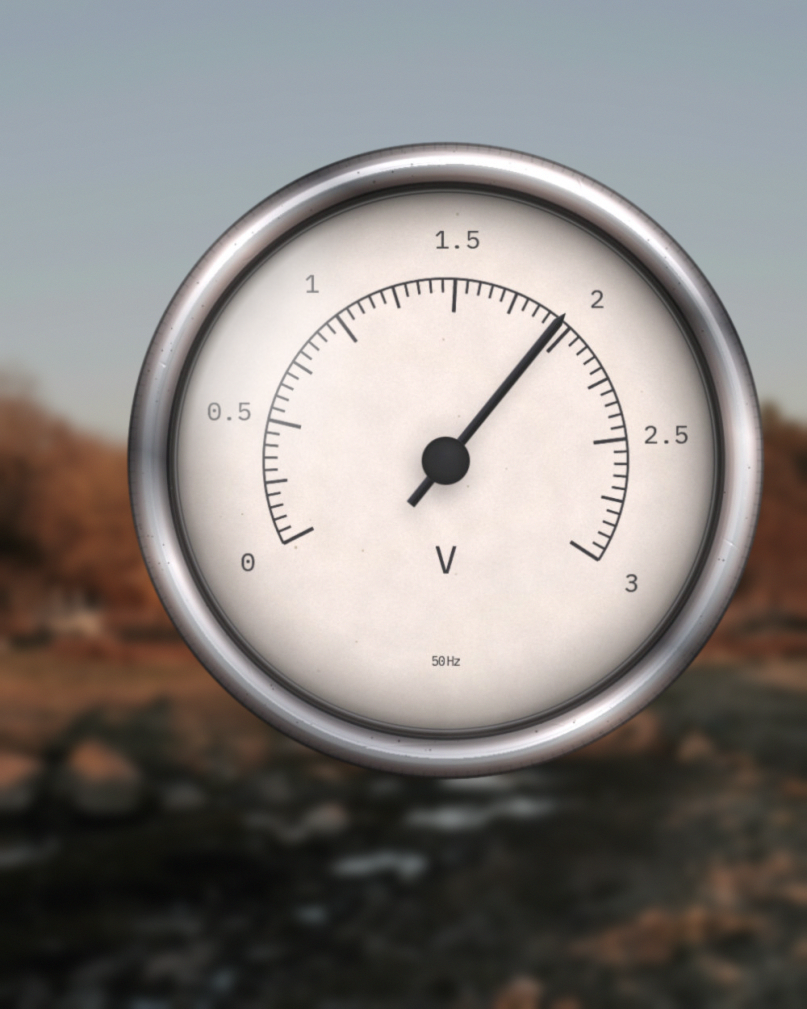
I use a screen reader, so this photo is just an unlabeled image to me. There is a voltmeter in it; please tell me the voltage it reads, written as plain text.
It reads 1.95 V
